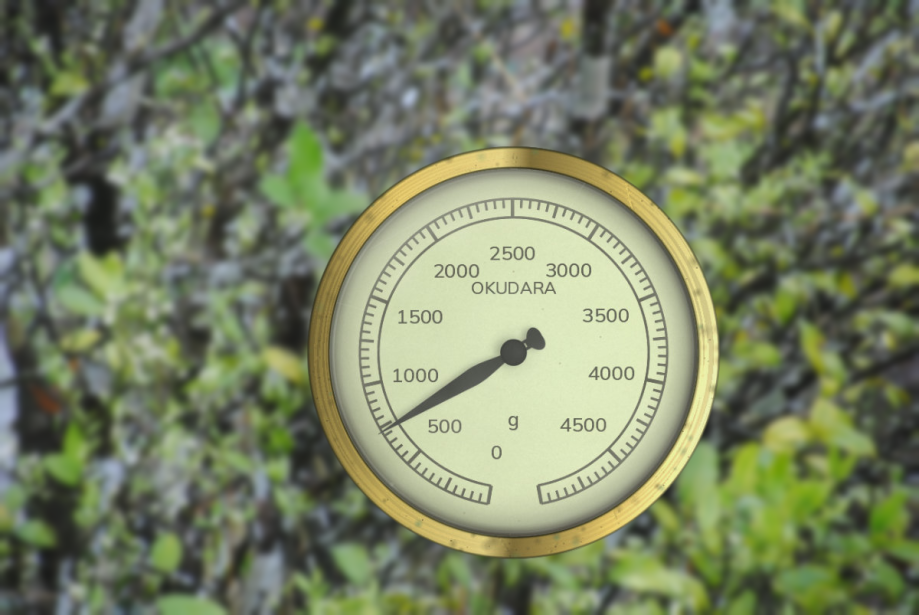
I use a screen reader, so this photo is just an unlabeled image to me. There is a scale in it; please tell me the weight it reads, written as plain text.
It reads 725 g
